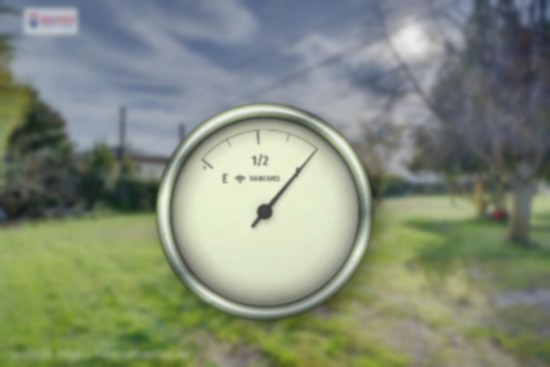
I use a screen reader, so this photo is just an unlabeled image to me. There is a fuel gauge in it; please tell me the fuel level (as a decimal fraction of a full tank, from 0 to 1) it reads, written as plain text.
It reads 1
